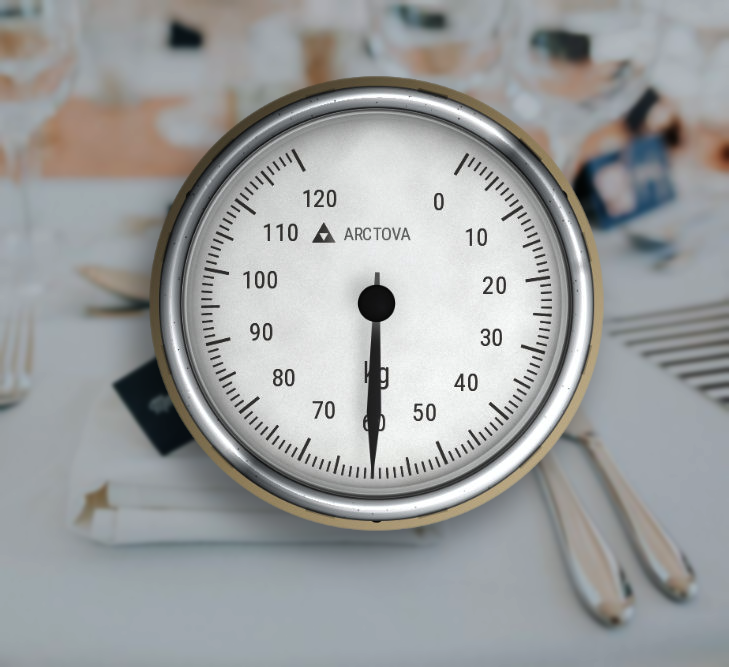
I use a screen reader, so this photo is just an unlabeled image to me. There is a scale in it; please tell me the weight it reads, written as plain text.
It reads 60 kg
